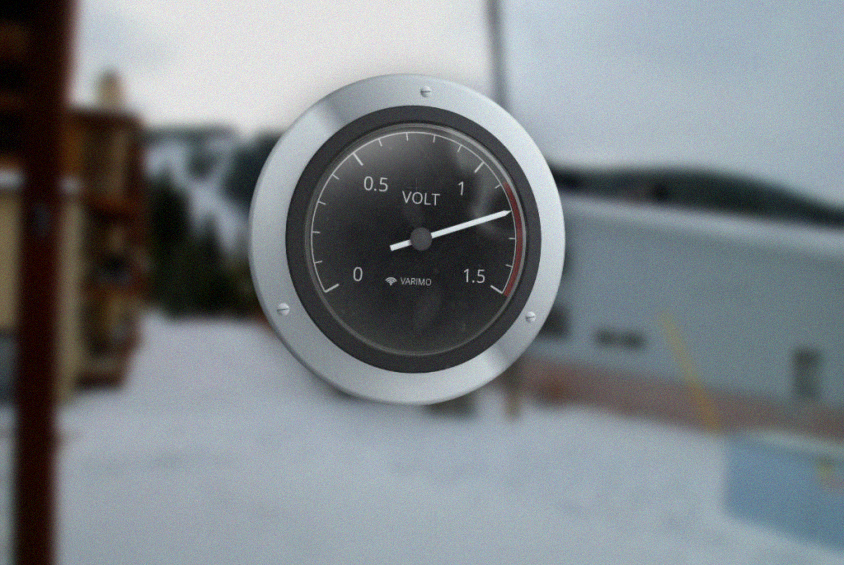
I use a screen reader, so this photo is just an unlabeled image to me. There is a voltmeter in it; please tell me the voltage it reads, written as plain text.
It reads 1.2 V
